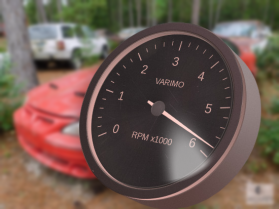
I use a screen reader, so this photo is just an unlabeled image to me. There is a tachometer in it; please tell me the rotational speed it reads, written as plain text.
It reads 5800 rpm
